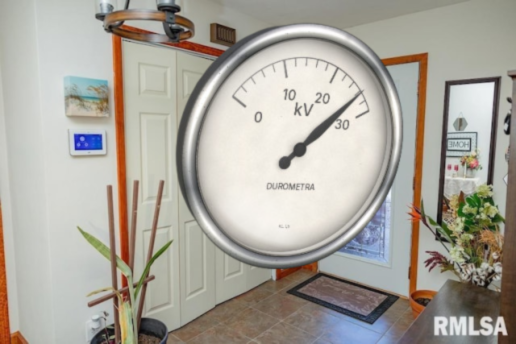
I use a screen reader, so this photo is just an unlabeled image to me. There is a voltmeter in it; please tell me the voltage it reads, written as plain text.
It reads 26 kV
